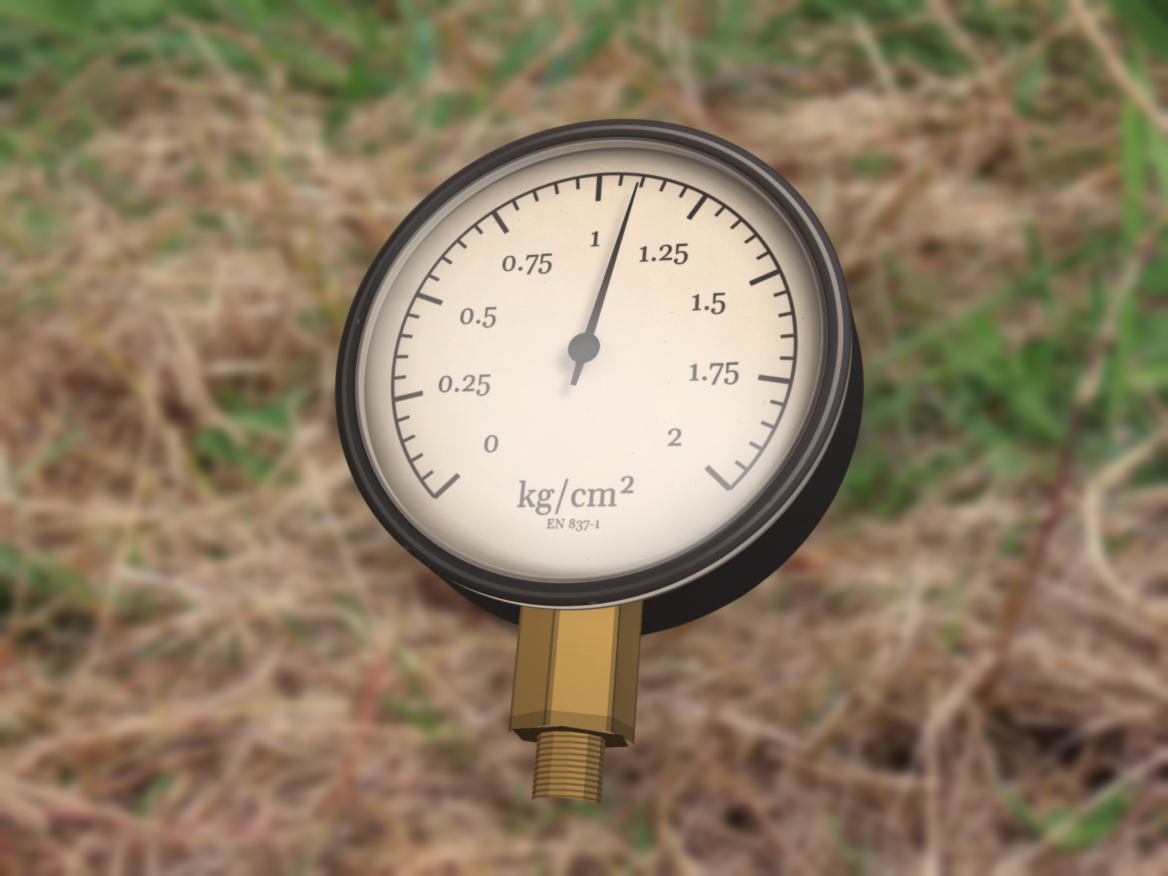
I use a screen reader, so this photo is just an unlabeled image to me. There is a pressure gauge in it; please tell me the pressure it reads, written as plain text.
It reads 1.1 kg/cm²
